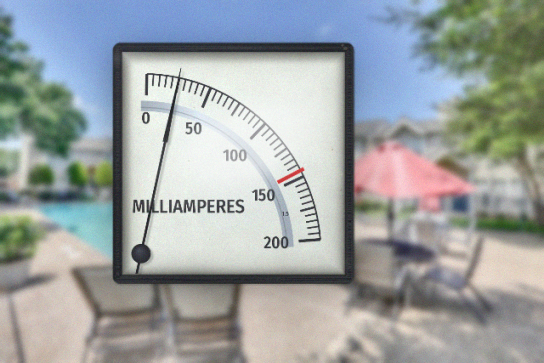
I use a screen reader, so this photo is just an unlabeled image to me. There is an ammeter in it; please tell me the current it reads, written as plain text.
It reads 25 mA
